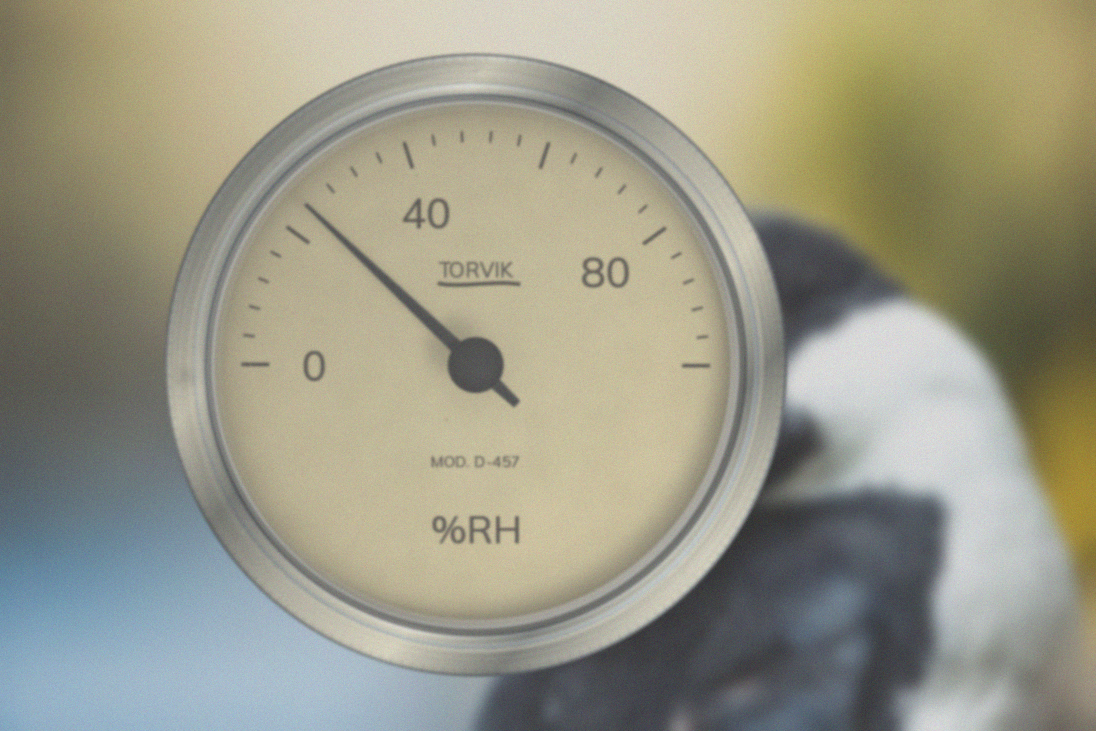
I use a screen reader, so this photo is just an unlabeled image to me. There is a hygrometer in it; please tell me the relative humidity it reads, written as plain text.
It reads 24 %
